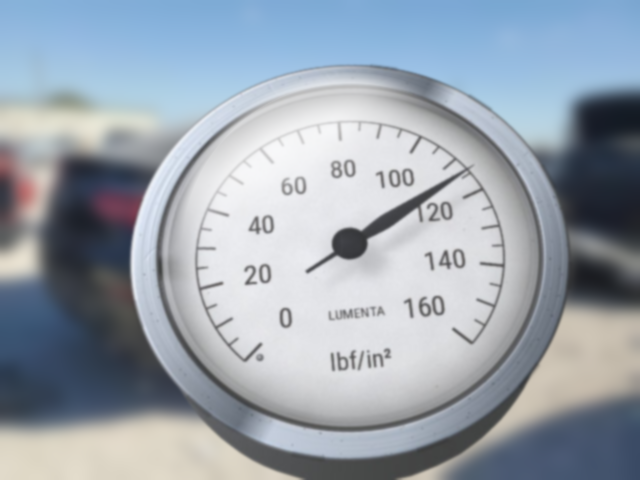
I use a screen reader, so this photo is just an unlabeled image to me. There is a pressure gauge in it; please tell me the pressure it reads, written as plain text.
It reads 115 psi
